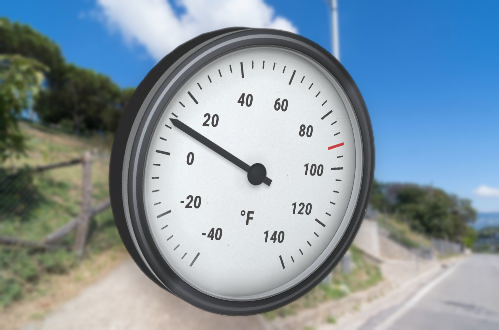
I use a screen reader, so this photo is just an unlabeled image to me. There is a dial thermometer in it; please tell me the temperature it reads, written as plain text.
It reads 10 °F
